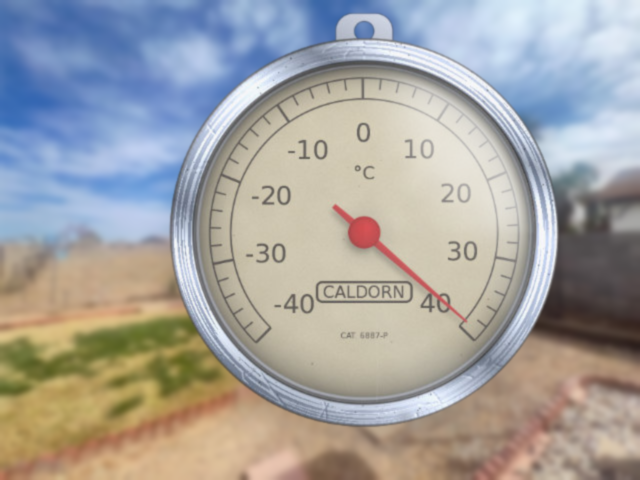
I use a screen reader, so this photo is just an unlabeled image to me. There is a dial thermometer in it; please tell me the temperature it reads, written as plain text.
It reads 39 °C
